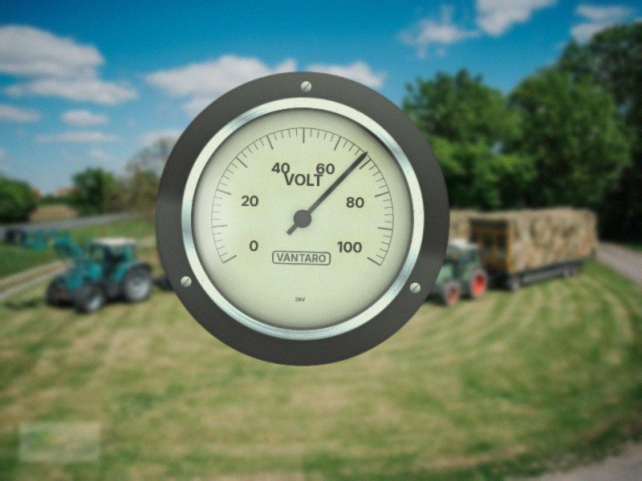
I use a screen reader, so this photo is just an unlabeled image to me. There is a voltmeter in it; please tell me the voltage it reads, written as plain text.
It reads 68 V
